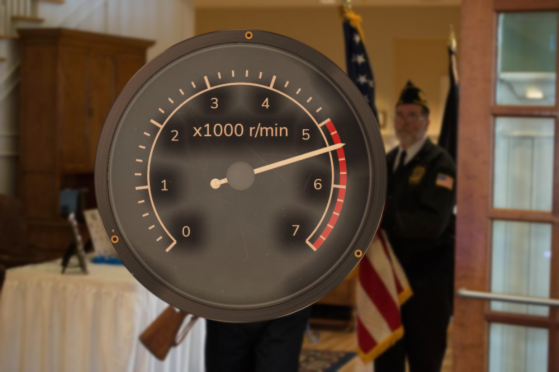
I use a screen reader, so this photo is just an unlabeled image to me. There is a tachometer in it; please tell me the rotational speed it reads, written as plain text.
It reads 5400 rpm
